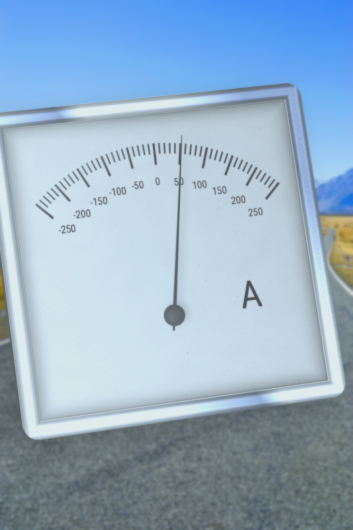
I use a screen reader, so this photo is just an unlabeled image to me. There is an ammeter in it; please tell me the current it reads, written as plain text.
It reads 50 A
